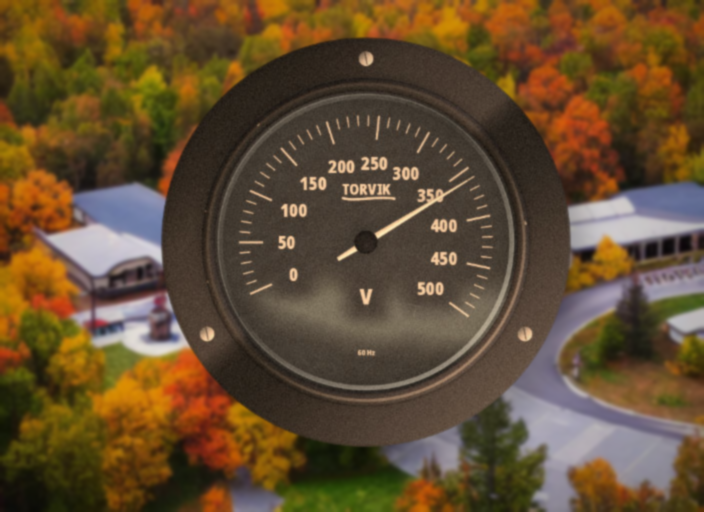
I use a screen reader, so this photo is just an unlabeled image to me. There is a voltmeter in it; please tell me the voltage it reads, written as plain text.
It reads 360 V
